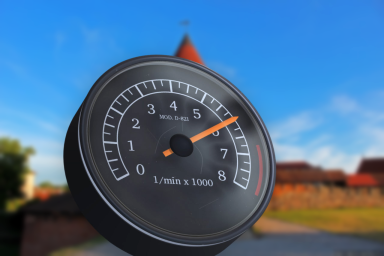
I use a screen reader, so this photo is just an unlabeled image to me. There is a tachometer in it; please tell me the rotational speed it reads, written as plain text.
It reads 6000 rpm
